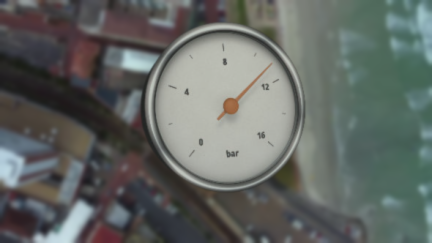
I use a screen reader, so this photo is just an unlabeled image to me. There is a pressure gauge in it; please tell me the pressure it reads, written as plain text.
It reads 11 bar
